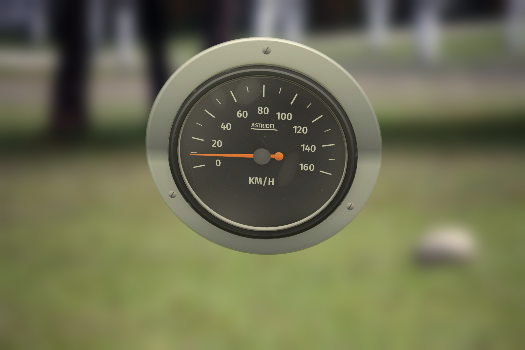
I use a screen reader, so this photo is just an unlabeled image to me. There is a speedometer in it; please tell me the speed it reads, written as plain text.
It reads 10 km/h
